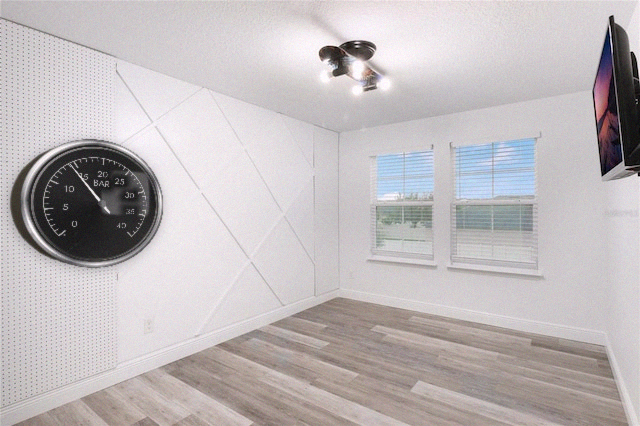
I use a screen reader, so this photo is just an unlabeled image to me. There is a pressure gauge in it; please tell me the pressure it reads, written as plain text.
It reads 14 bar
